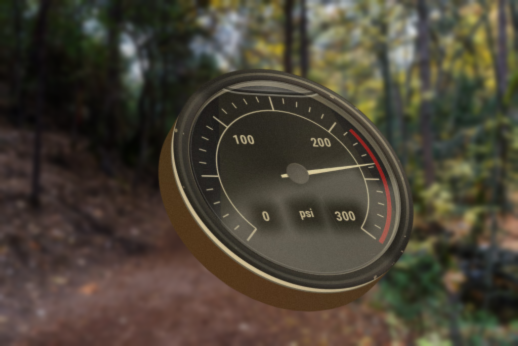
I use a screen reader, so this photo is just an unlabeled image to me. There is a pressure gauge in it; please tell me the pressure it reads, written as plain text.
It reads 240 psi
